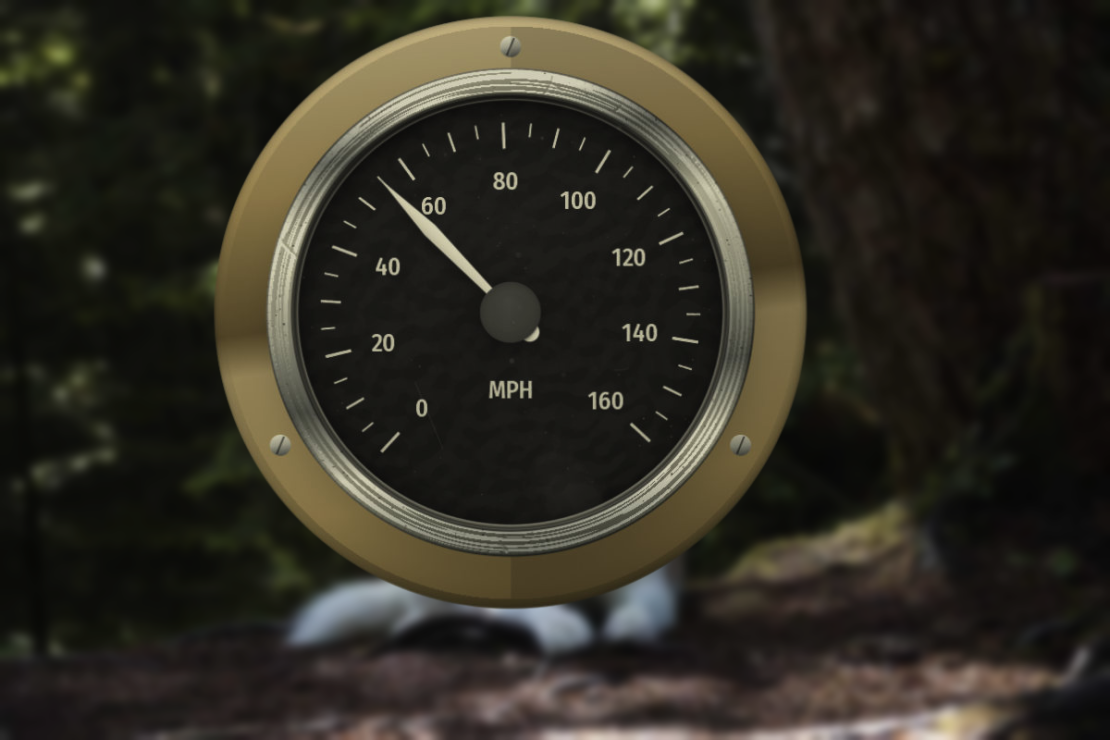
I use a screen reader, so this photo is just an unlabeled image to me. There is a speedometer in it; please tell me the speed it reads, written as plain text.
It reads 55 mph
